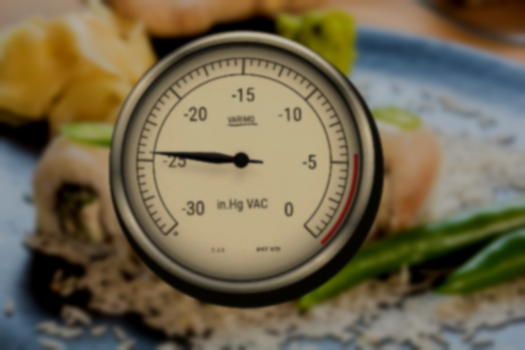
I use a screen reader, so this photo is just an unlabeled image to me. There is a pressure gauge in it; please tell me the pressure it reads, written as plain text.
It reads -24.5 inHg
